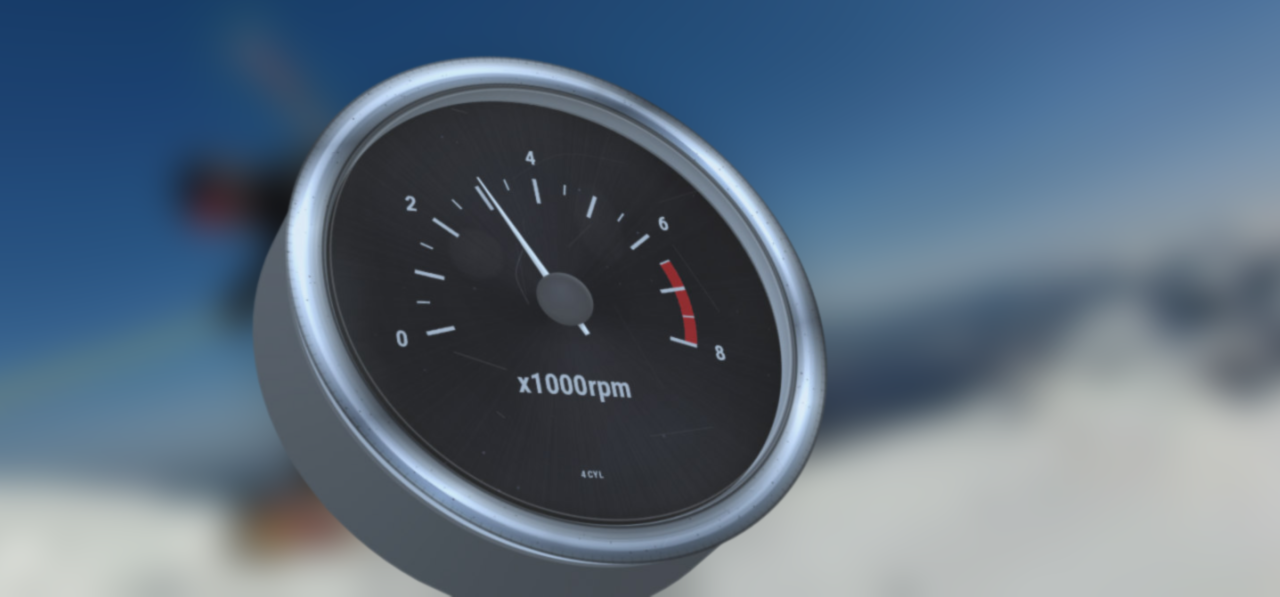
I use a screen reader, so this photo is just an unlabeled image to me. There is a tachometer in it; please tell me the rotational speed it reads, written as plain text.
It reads 3000 rpm
